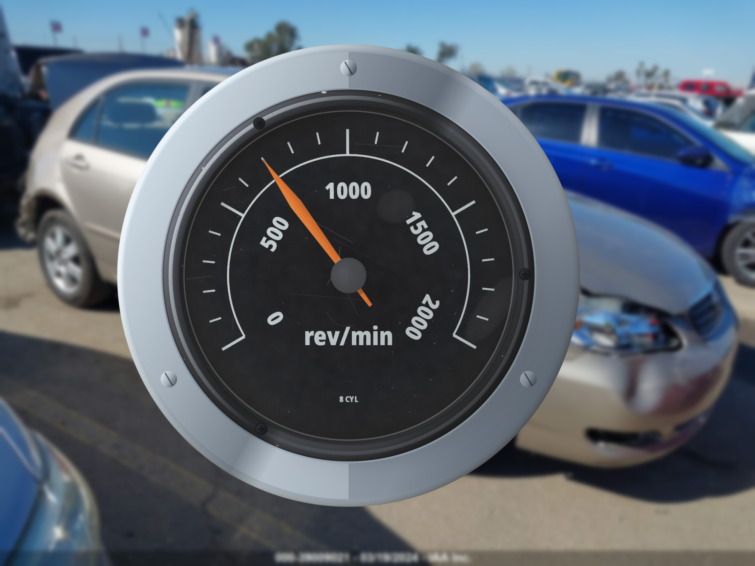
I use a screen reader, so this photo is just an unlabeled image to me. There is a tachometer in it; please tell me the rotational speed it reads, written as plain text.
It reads 700 rpm
